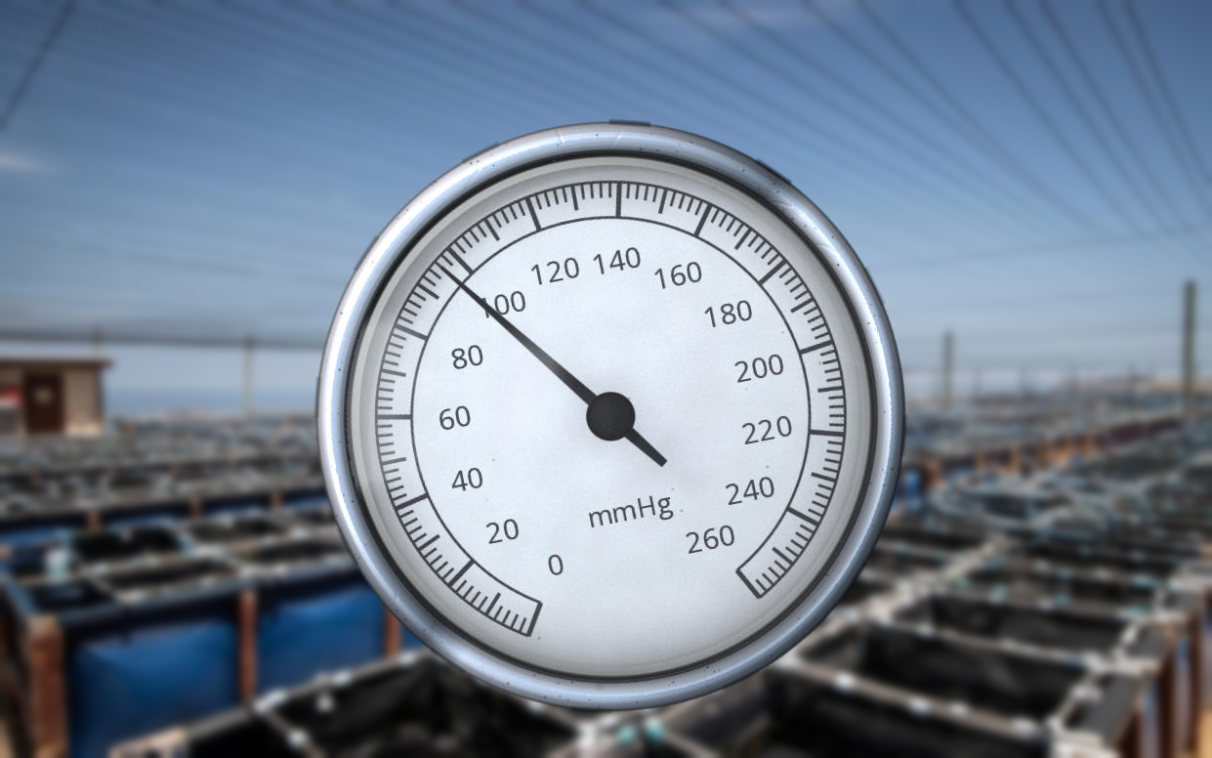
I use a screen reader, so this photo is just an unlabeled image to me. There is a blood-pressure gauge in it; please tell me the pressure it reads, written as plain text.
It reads 96 mmHg
